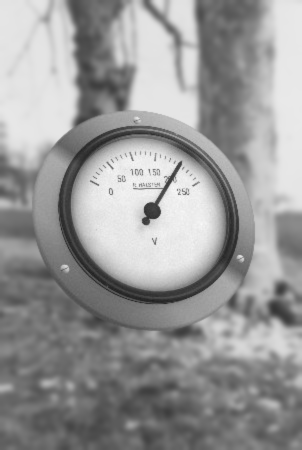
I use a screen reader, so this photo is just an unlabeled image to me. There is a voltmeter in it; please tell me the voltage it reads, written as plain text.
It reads 200 V
